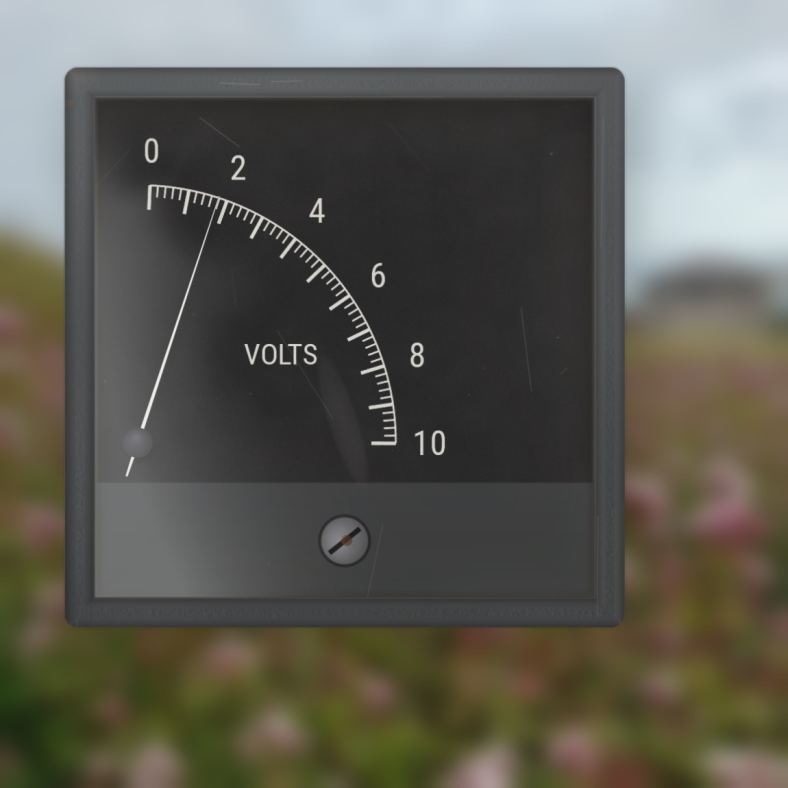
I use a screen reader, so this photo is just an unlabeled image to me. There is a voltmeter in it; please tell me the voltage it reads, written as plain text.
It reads 1.8 V
